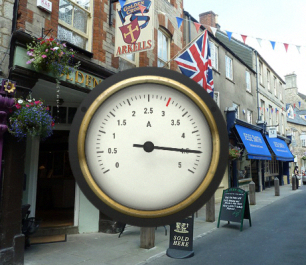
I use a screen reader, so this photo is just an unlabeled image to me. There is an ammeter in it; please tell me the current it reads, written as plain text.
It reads 4.5 A
